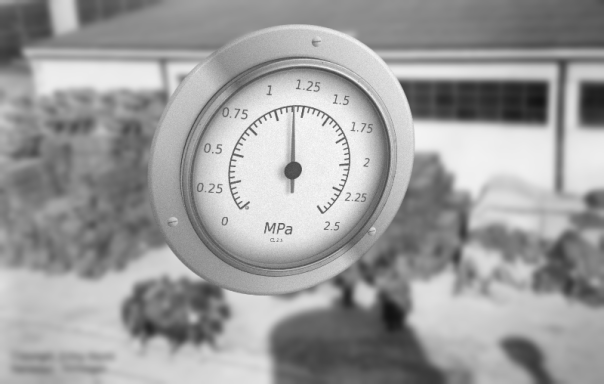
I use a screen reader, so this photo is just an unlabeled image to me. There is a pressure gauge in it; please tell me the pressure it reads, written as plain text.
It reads 1.15 MPa
